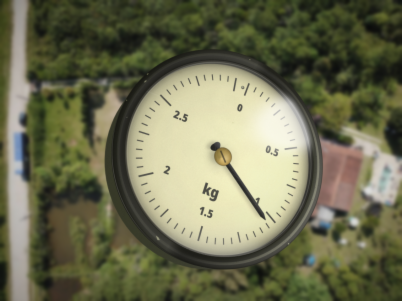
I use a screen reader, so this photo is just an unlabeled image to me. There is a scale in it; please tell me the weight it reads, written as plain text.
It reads 1.05 kg
